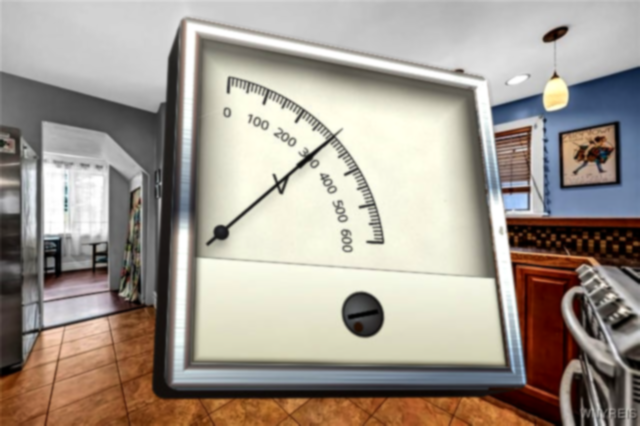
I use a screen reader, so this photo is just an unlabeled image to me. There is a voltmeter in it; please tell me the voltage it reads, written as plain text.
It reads 300 V
